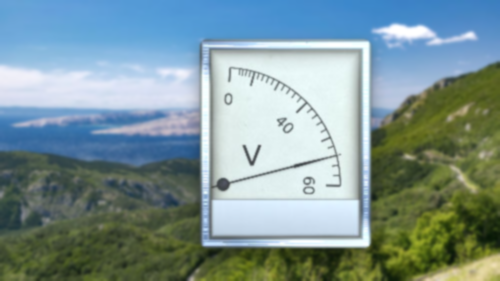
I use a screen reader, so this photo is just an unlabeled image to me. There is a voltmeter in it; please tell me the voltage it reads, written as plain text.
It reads 54 V
